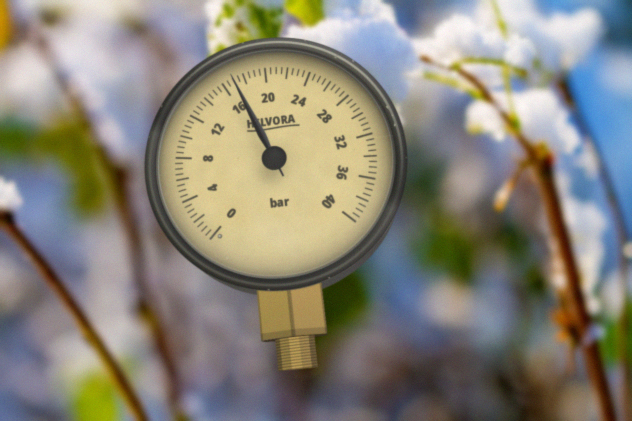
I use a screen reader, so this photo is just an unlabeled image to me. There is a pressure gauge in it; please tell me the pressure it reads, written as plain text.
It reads 17 bar
